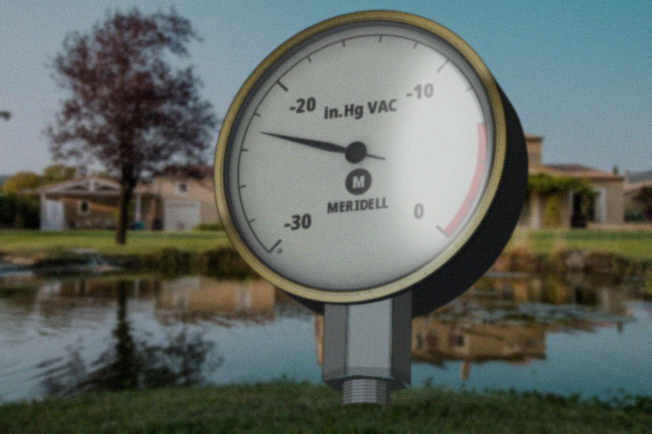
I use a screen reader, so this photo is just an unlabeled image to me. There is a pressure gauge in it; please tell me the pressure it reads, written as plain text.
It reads -23 inHg
